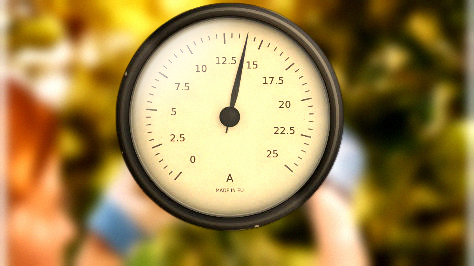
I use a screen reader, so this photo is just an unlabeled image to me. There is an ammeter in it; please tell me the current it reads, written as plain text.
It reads 14 A
